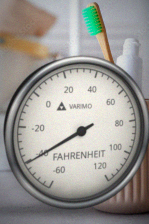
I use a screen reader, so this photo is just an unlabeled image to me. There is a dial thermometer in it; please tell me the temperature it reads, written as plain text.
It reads -40 °F
